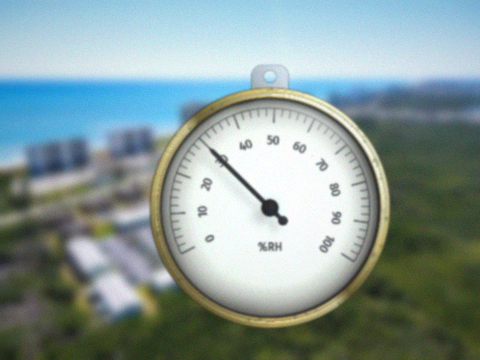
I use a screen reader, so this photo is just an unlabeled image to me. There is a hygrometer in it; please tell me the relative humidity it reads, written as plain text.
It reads 30 %
